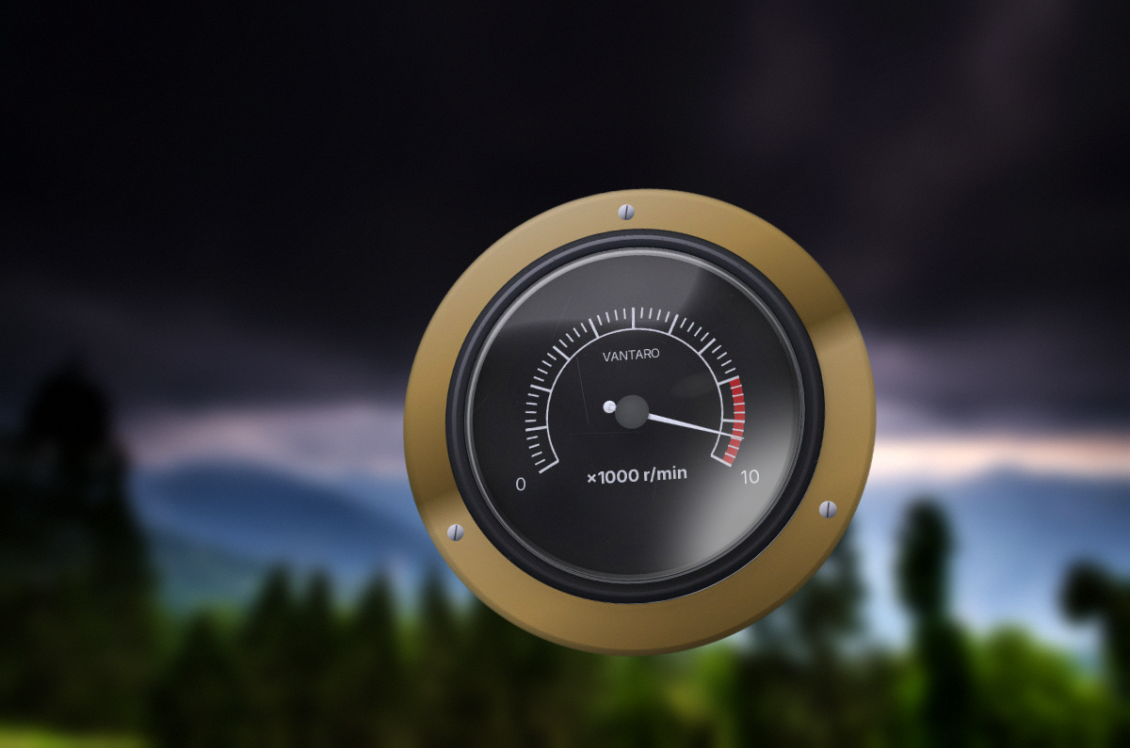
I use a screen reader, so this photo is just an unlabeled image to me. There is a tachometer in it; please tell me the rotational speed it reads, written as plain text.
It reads 9400 rpm
